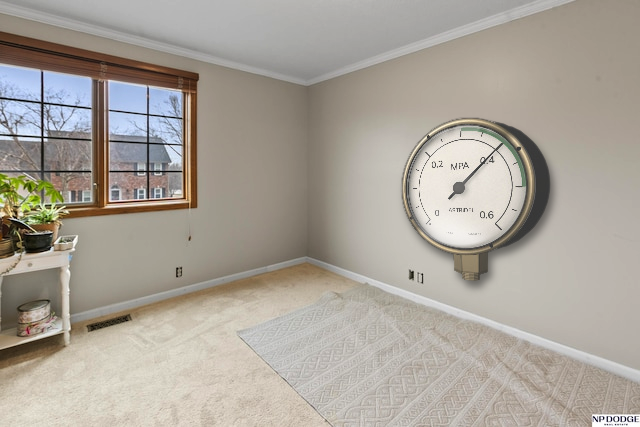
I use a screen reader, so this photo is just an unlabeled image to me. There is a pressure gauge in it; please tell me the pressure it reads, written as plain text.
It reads 0.4 MPa
